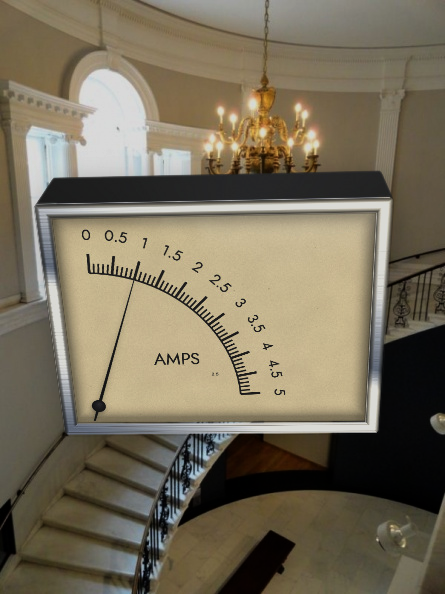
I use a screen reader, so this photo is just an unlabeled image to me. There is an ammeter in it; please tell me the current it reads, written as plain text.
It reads 1 A
